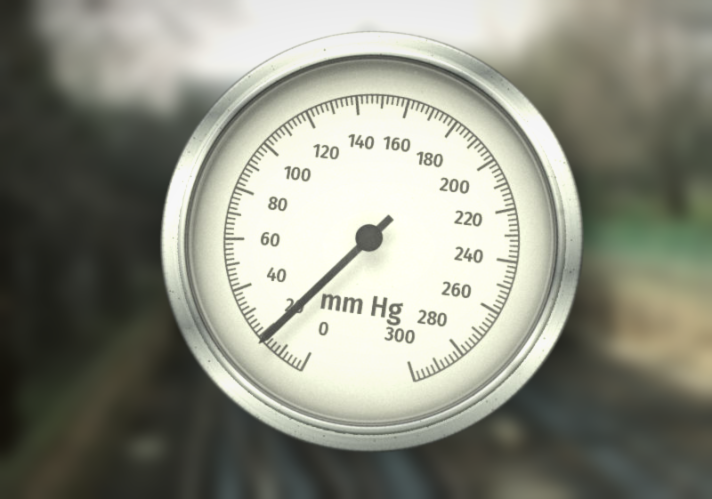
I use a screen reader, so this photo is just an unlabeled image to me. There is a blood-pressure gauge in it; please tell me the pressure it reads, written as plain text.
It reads 18 mmHg
